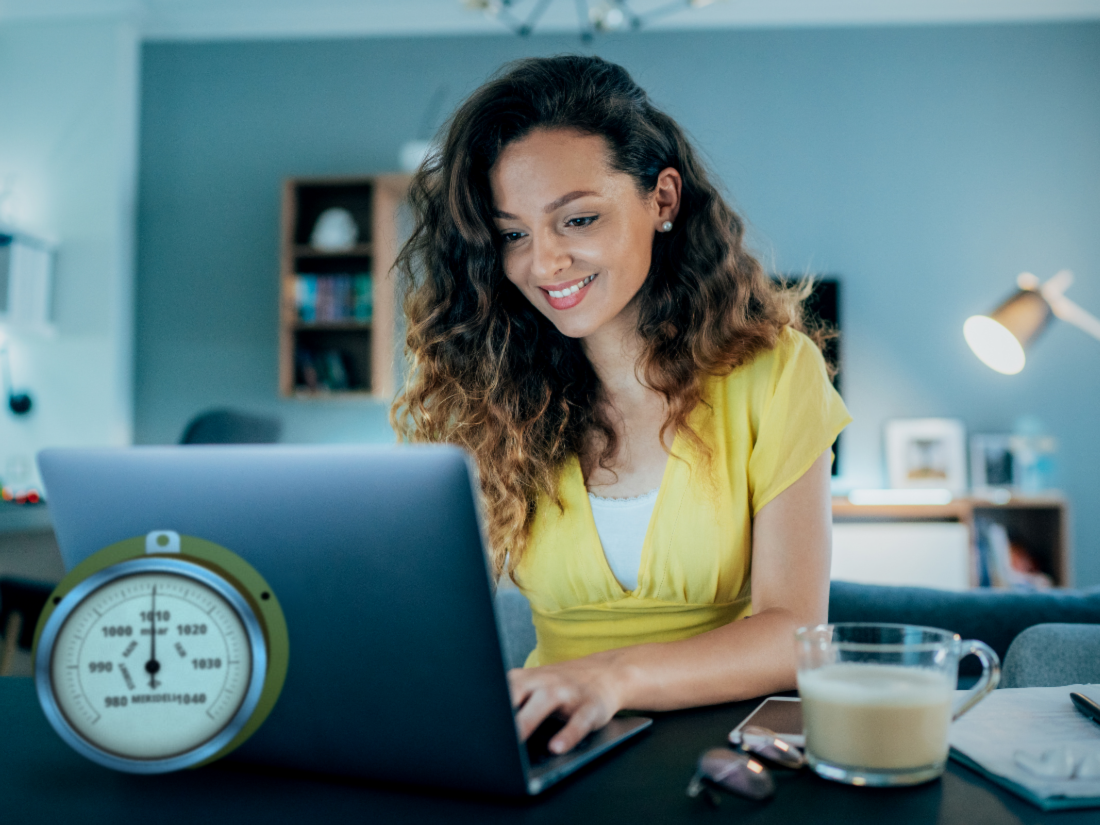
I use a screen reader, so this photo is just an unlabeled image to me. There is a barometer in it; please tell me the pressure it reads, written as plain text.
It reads 1010 mbar
